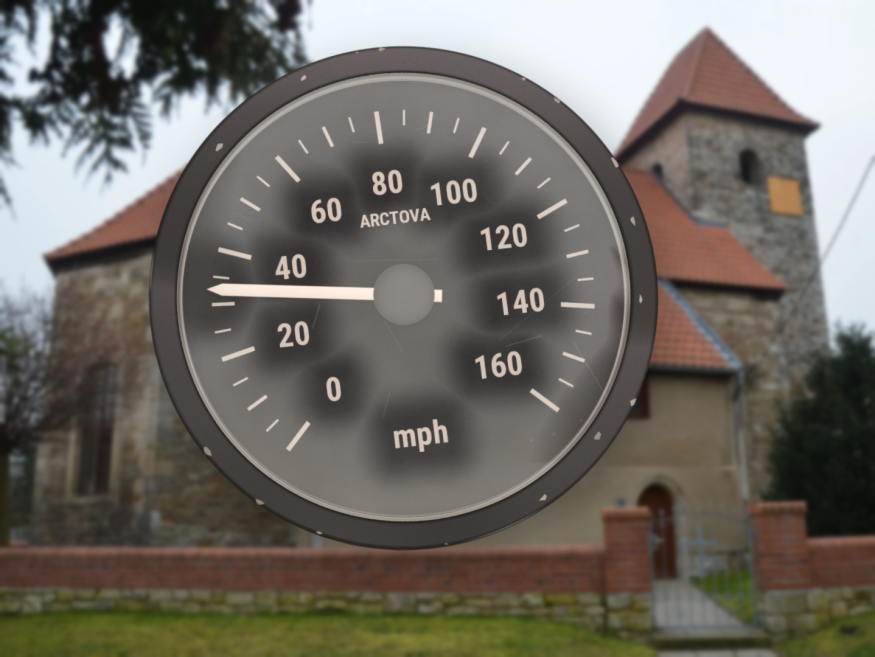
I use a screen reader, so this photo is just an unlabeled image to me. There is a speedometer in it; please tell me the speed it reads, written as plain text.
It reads 32.5 mph
